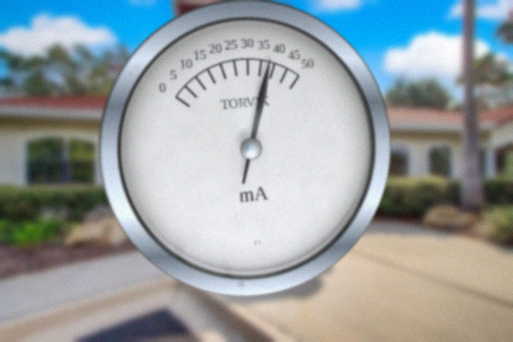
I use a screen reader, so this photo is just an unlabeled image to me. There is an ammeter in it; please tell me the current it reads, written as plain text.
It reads 37.5 mA
